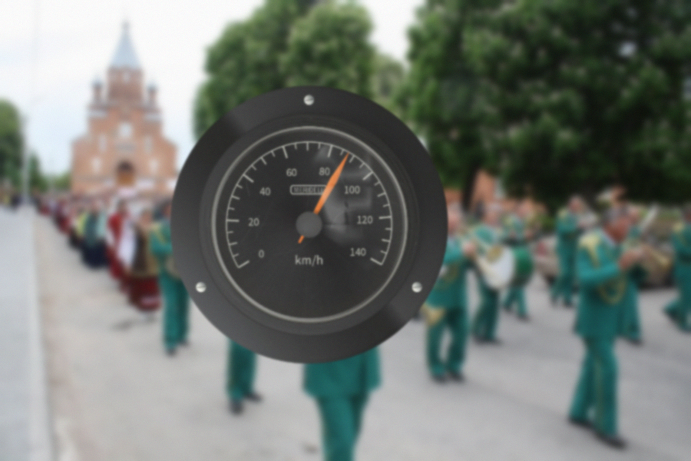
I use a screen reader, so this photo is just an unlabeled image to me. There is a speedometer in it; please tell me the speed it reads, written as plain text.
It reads 87.5 km/h
